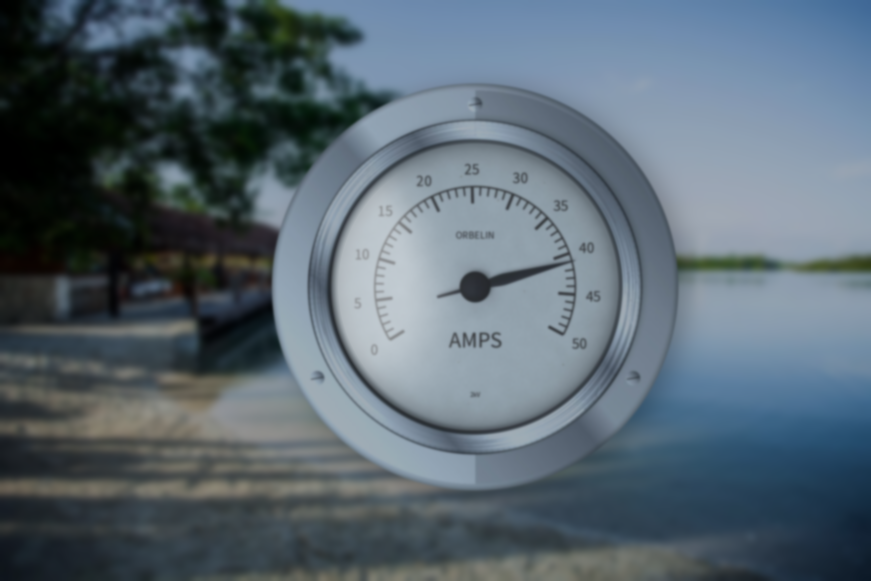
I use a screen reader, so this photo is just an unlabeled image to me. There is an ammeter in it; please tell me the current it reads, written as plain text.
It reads 41 A
